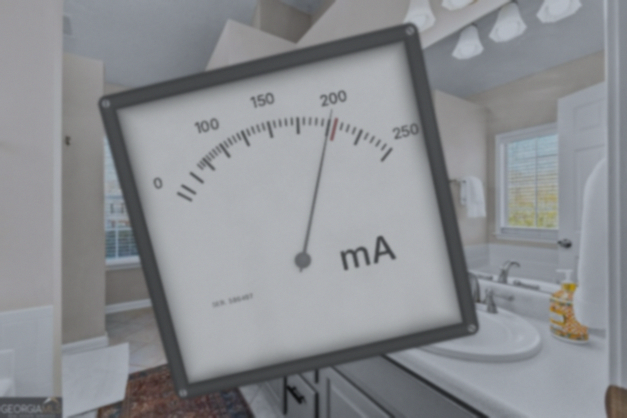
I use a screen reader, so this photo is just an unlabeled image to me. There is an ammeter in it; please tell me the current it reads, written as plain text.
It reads 200 mA
